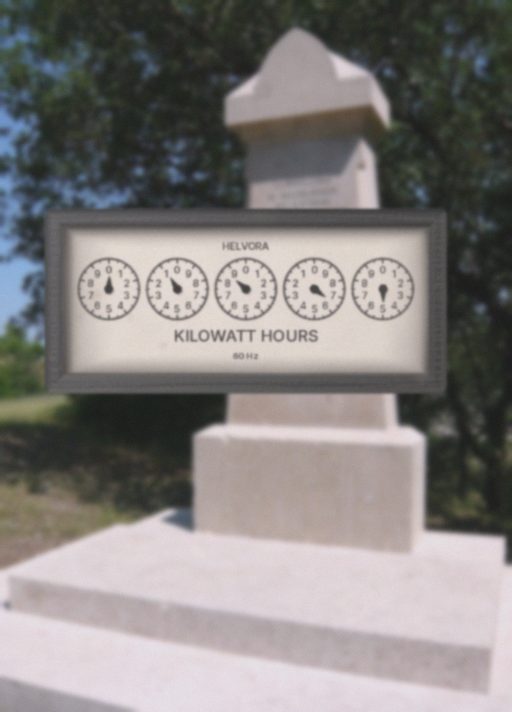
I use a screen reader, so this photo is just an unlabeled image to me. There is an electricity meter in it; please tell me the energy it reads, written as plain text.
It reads 865 kWh
